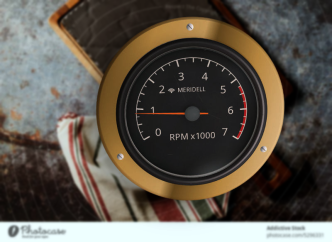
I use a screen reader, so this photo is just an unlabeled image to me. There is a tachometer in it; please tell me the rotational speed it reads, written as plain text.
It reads 875 rpm
